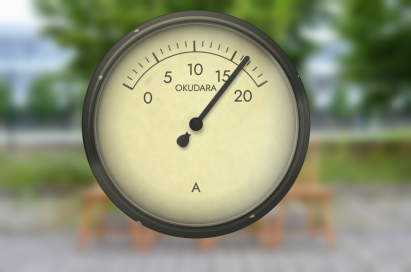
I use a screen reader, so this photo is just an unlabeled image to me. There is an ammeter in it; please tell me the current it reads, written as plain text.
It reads 16.5 A
